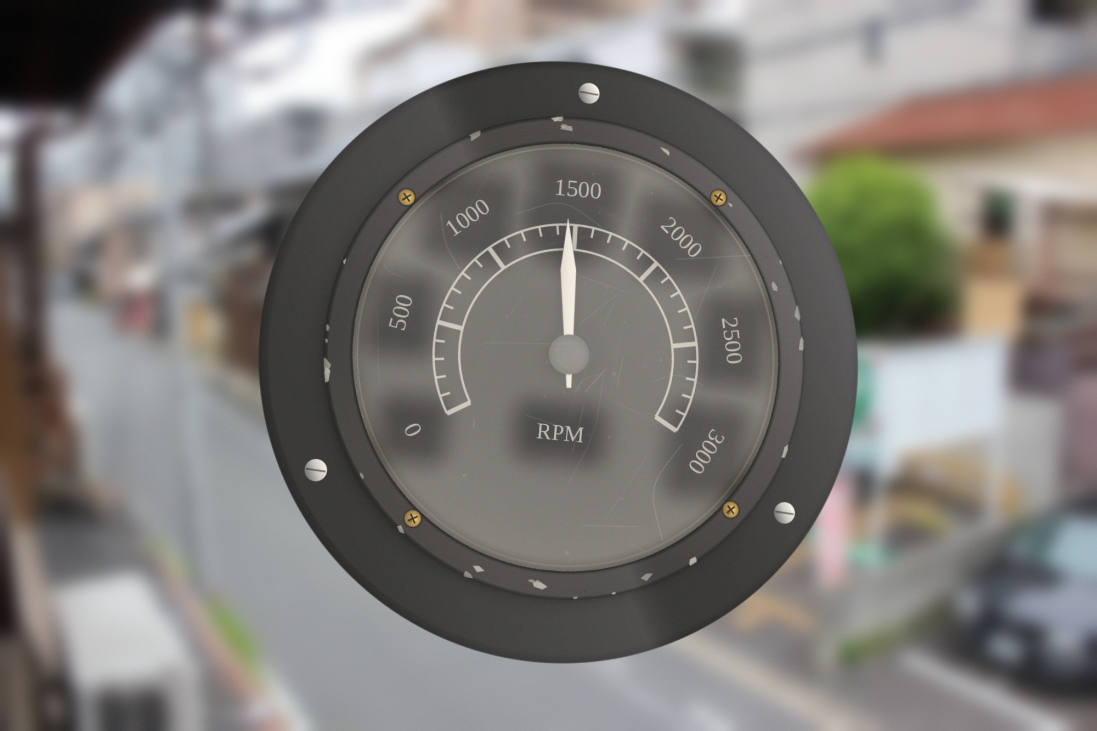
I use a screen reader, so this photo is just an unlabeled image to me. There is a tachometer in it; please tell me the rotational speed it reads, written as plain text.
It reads 1450 rpm
